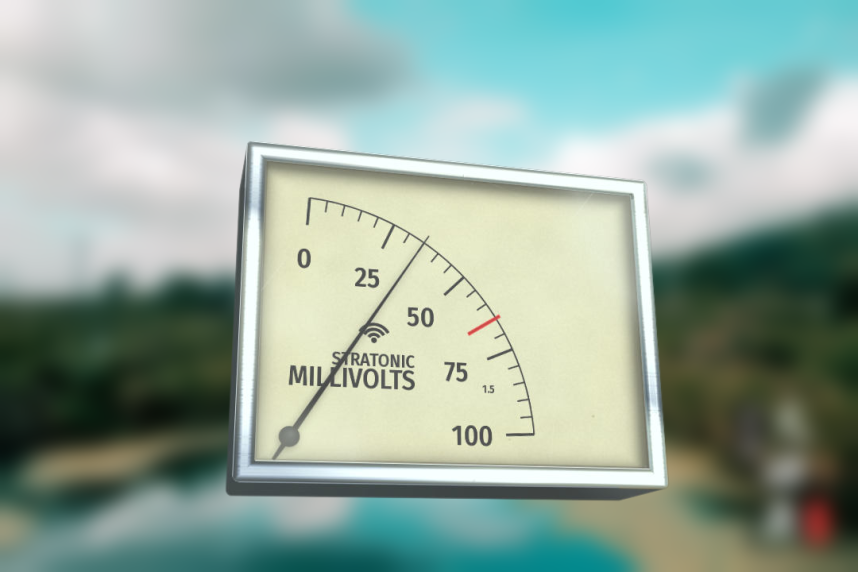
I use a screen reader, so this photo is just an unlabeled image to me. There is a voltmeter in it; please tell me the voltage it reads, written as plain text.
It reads 35 mV
